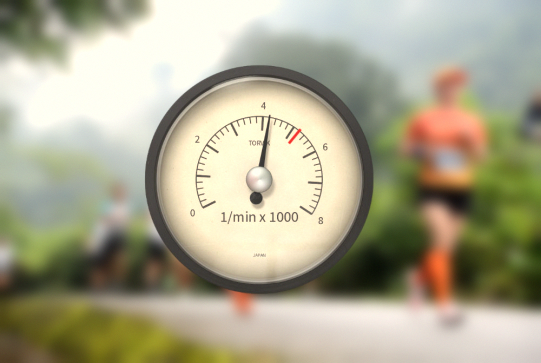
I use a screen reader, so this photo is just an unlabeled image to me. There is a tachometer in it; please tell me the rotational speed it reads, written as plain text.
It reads 4200 rpm
